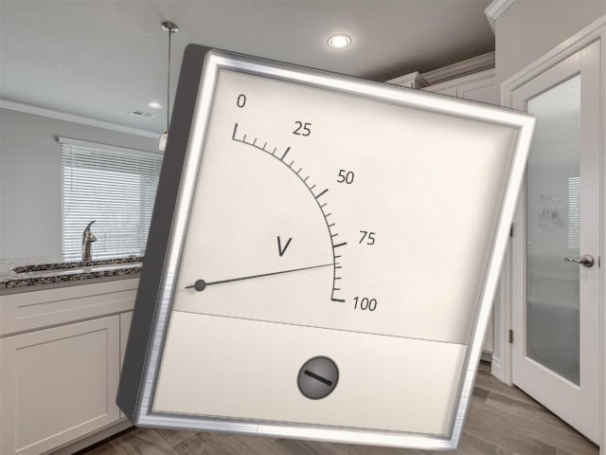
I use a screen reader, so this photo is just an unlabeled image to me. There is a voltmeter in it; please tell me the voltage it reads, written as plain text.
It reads 82.5 V
